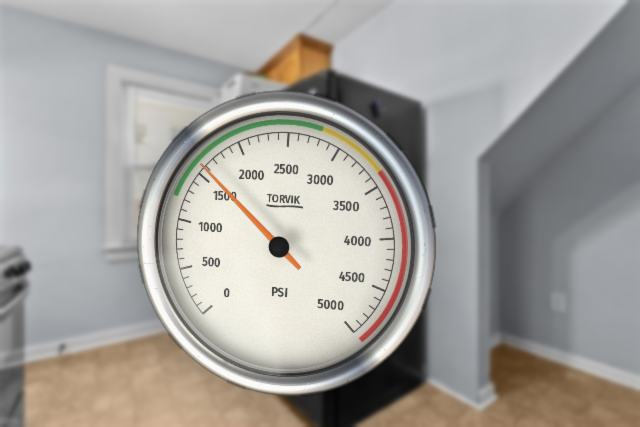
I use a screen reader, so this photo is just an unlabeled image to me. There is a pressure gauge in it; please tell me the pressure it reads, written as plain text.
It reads 1600 psi
